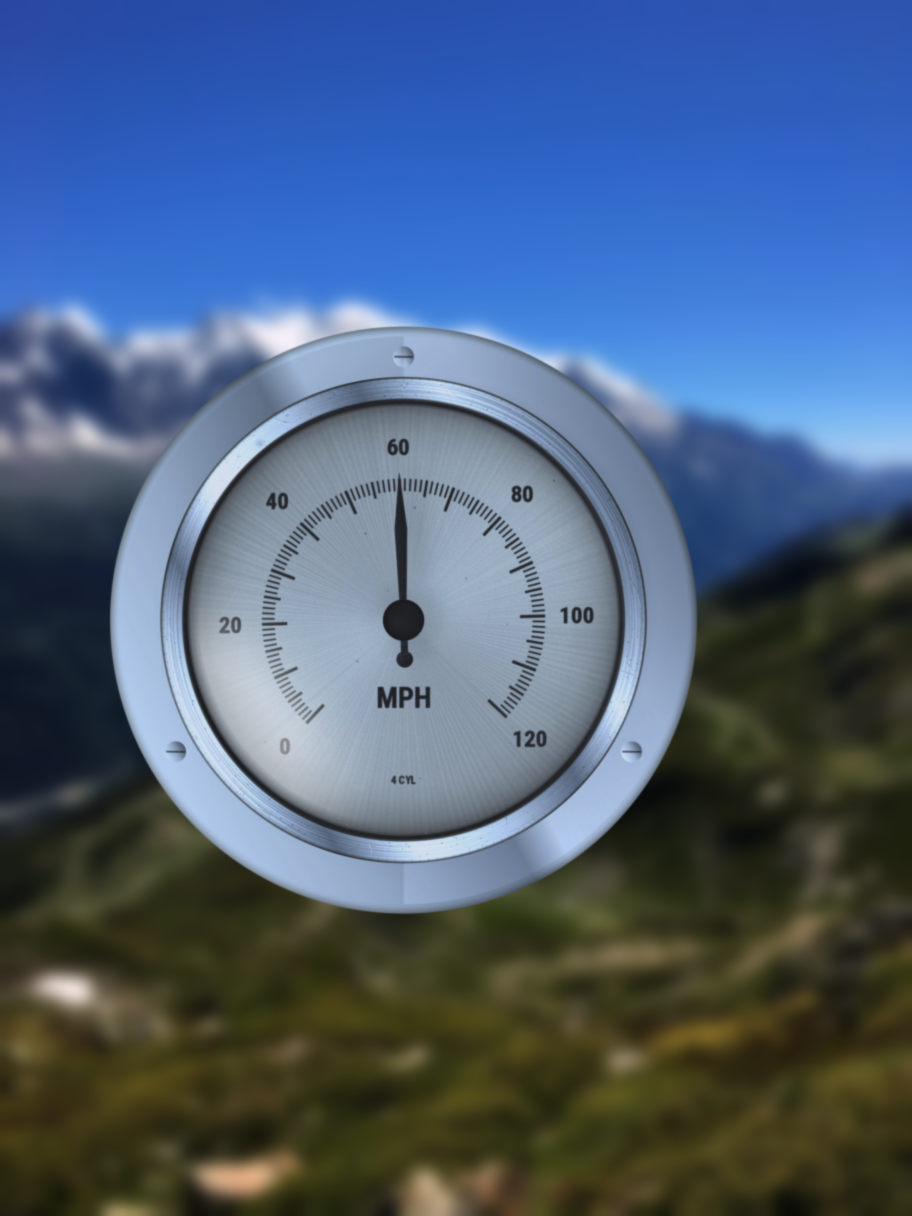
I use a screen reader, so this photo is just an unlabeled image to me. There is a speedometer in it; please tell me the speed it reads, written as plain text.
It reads 60 mph
